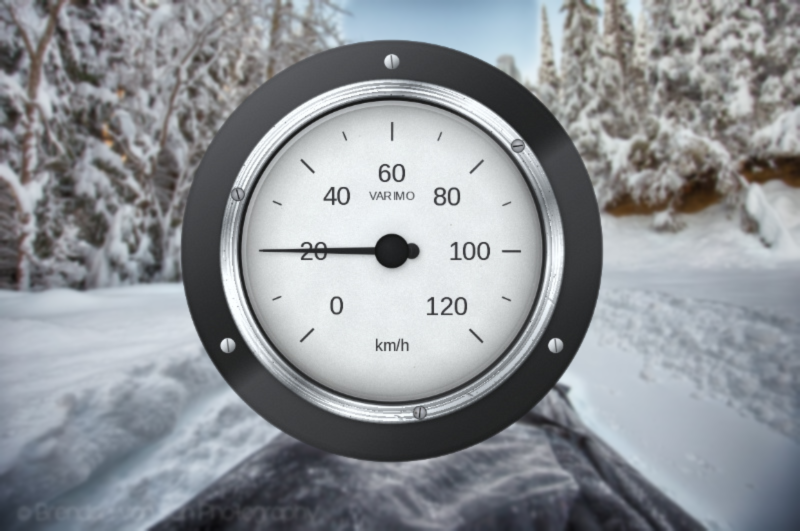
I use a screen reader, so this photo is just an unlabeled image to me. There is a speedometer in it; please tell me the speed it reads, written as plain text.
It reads 20 km/h
